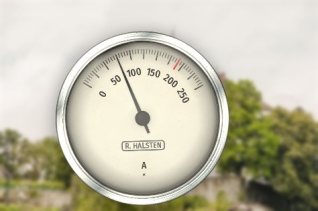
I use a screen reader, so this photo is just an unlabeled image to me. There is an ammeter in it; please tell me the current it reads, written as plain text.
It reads 75 A
